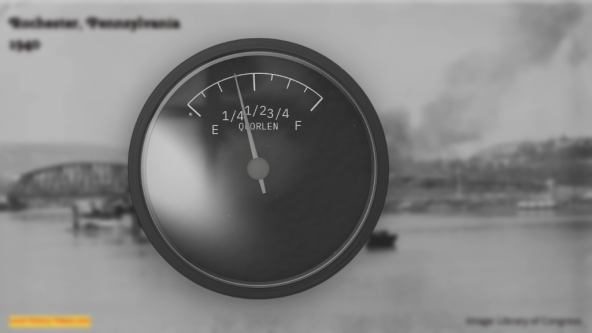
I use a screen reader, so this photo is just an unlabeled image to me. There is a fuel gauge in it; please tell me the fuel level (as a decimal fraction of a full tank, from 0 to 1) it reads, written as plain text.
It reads 0.375
